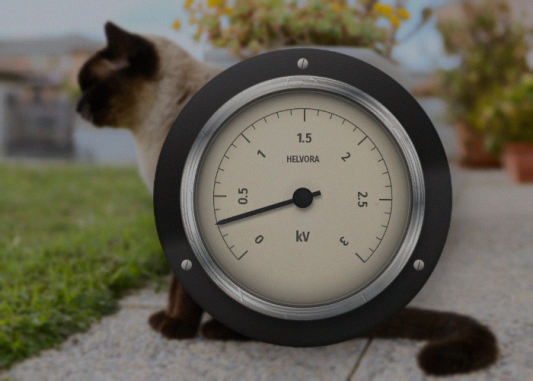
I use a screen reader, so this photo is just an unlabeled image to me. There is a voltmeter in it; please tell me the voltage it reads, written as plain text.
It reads 0.3 kV
